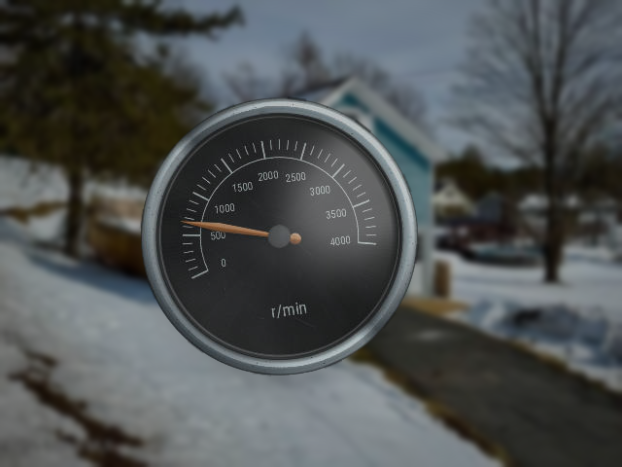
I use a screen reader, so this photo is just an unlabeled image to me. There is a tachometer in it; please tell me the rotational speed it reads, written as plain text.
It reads 650 rpm
